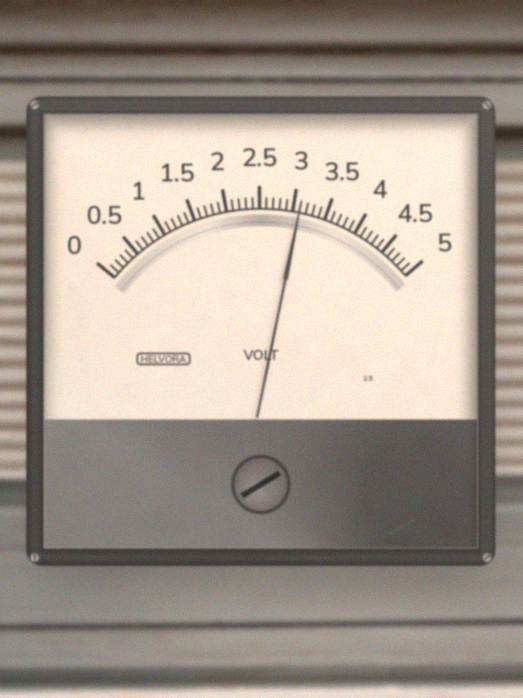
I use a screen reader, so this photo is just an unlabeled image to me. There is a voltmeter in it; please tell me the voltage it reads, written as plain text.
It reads 3.1 V
